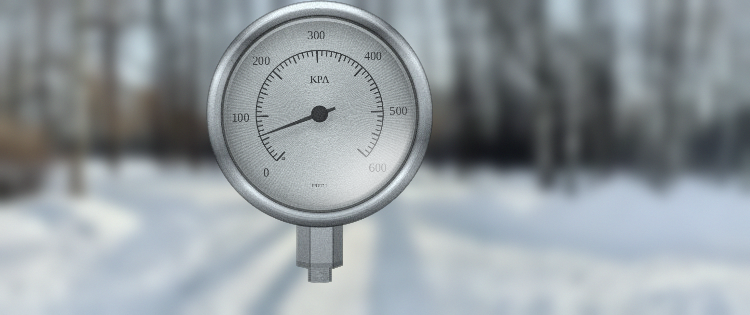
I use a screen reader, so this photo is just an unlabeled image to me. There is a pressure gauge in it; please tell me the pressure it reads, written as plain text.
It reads 60 kPa
